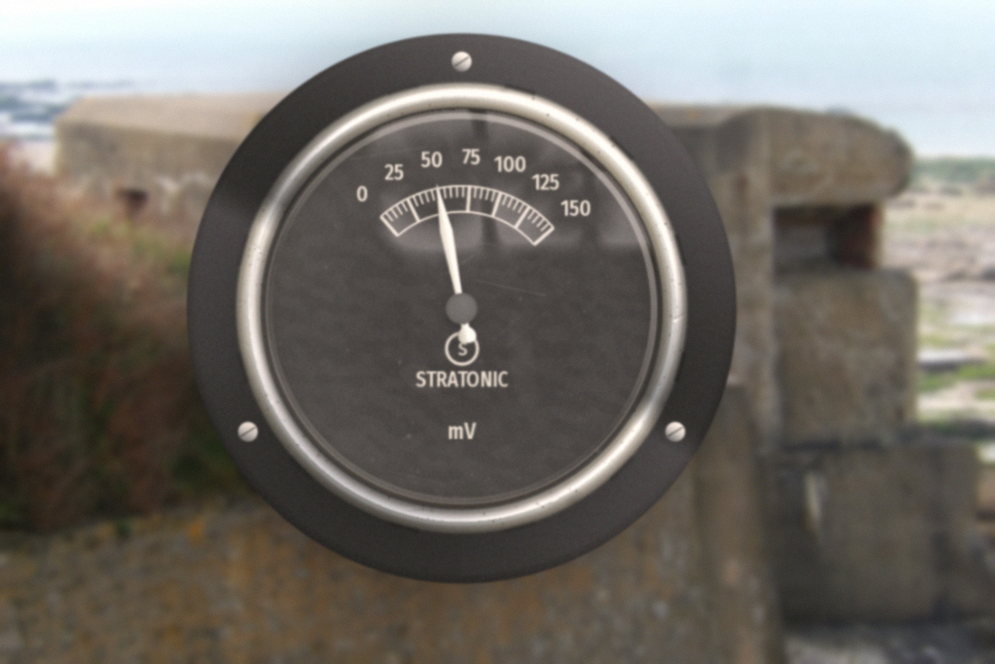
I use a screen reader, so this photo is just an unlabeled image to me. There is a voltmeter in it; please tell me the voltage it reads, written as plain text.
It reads 50 mV
